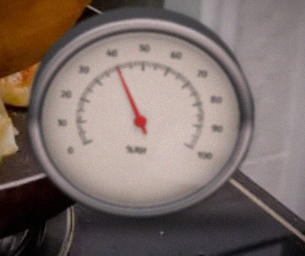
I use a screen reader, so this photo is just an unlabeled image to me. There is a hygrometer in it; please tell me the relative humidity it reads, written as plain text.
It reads 40 %
